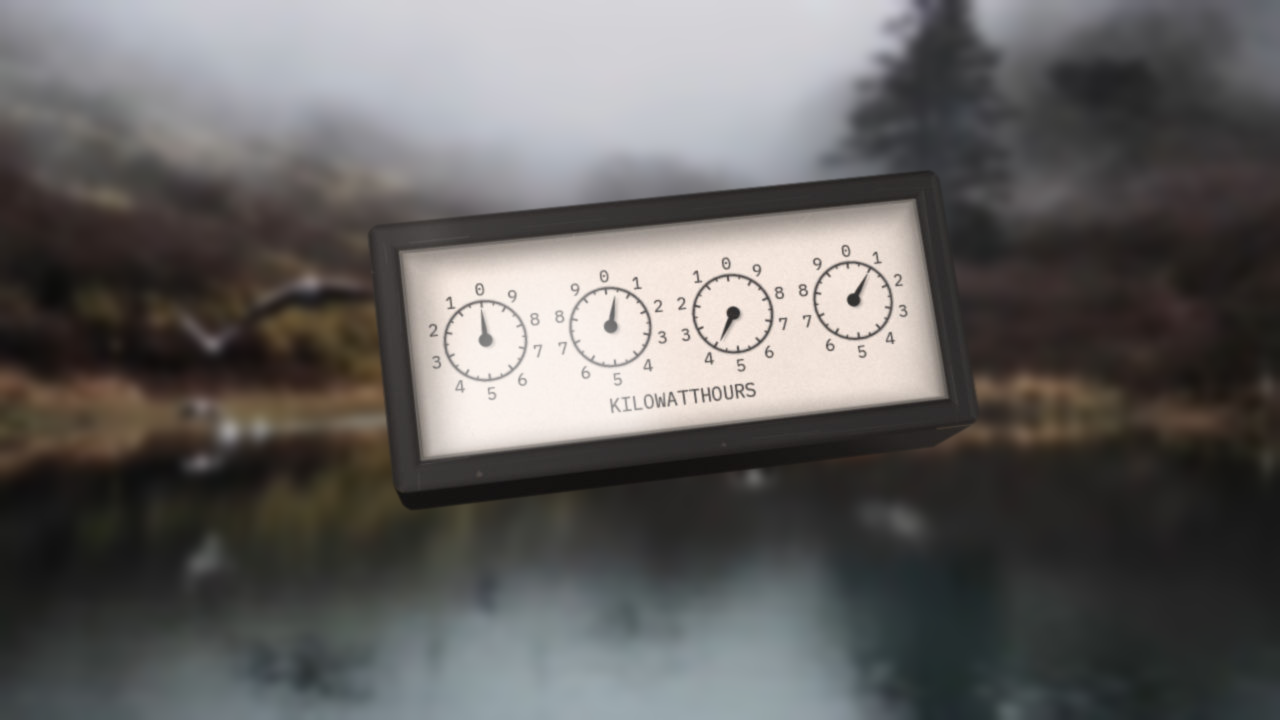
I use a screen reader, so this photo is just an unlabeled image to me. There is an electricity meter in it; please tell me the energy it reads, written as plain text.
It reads 41 kWh
